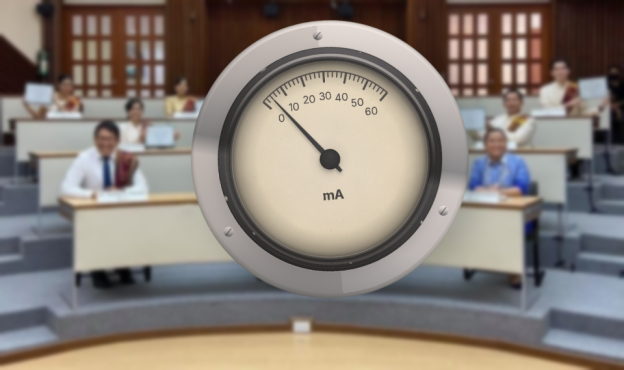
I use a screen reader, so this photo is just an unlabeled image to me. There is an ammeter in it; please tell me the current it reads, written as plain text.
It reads 4 mA
